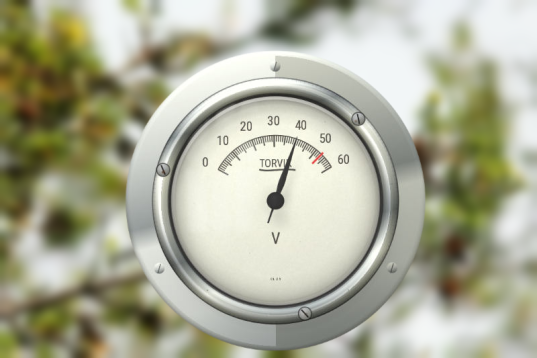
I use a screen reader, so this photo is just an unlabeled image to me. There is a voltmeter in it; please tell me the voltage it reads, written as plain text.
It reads 40 V
